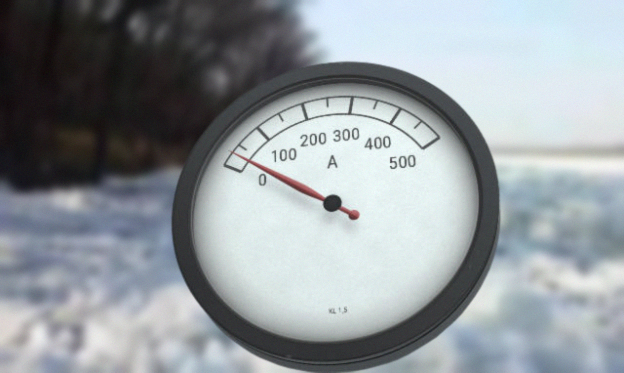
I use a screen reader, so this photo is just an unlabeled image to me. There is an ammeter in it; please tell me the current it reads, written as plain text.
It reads 25 A
